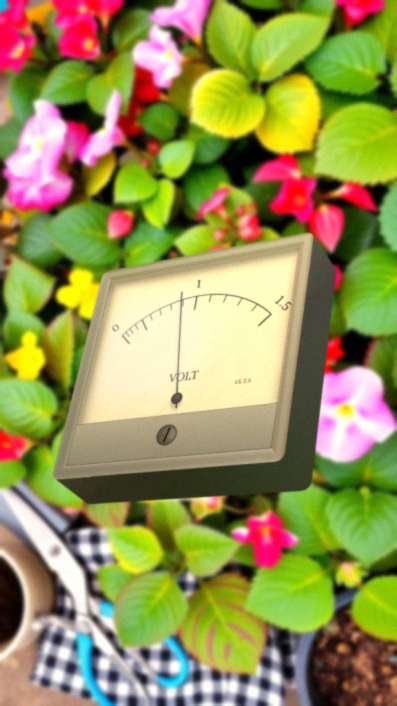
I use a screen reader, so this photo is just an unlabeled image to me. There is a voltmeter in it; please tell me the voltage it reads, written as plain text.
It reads 0.9 V
